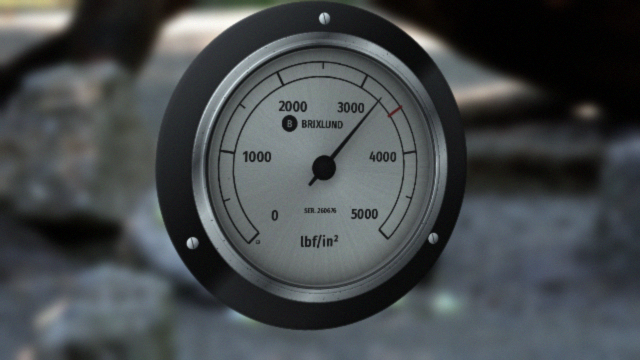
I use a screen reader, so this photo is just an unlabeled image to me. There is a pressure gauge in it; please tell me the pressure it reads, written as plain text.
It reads 3250 psi
